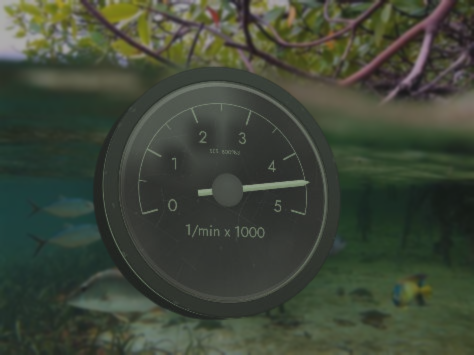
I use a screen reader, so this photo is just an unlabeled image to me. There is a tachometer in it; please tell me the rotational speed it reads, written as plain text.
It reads 4500 rpm
